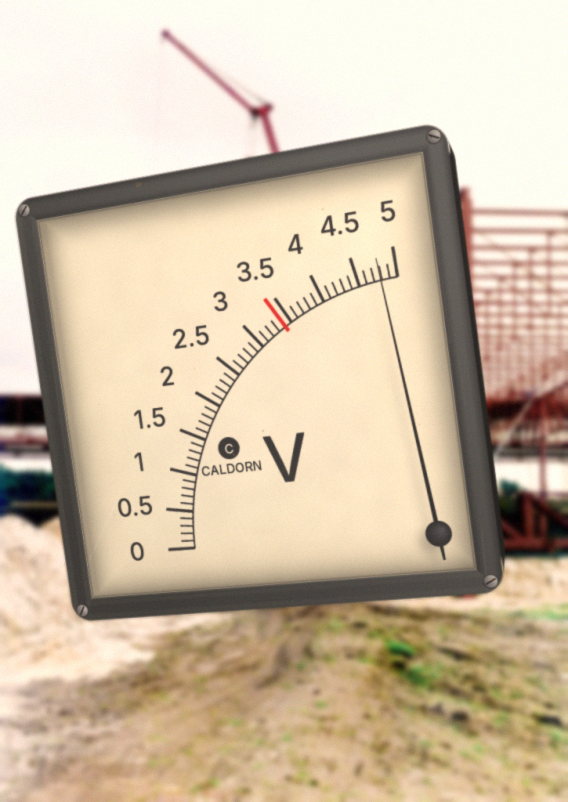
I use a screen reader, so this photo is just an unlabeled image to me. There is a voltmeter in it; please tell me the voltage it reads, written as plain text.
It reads 4.8 V
